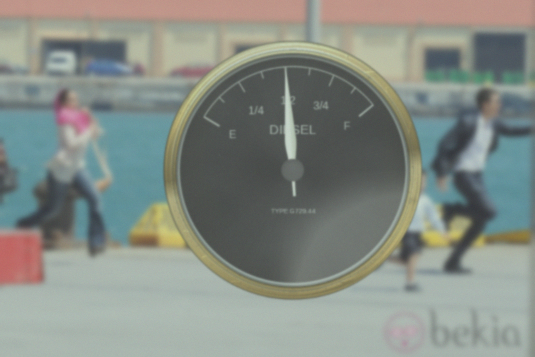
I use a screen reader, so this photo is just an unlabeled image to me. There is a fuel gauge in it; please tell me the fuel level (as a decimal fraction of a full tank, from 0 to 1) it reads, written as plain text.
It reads 0.5
